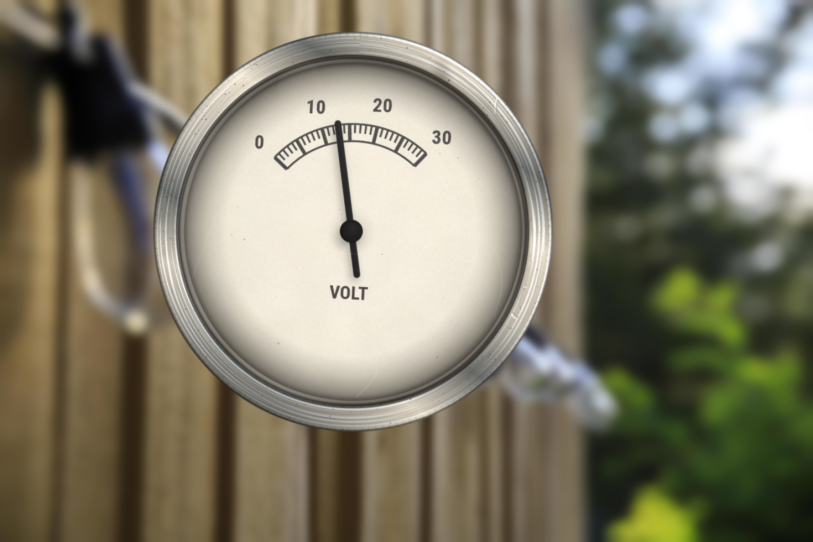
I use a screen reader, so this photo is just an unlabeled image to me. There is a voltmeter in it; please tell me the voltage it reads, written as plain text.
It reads 13 V
